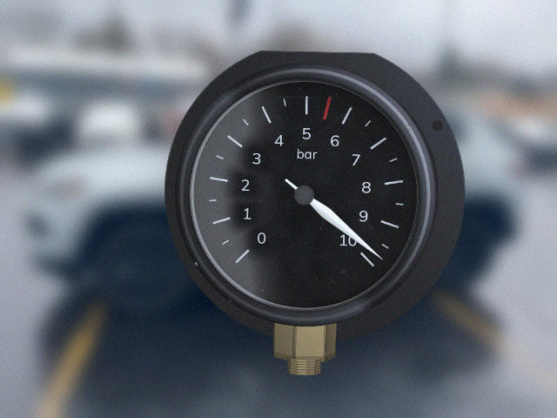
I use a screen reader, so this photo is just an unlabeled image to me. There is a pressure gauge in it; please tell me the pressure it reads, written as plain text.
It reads 9.75 bar
